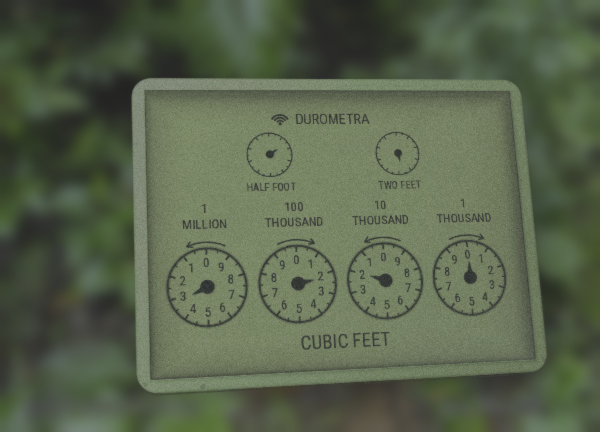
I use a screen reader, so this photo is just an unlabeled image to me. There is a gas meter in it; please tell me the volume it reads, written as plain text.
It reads 322000 ft³
